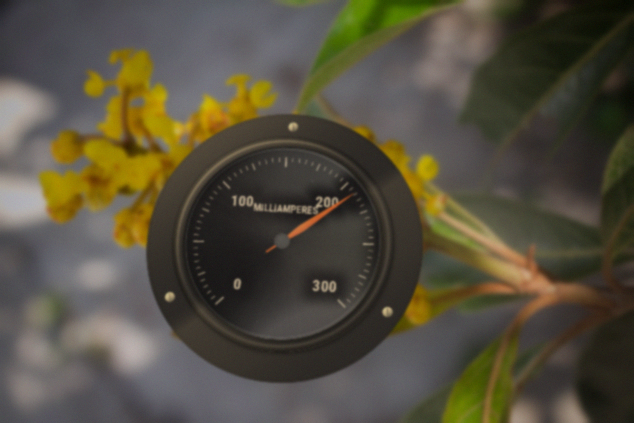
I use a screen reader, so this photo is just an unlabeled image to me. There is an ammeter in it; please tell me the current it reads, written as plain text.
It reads 210 mA
